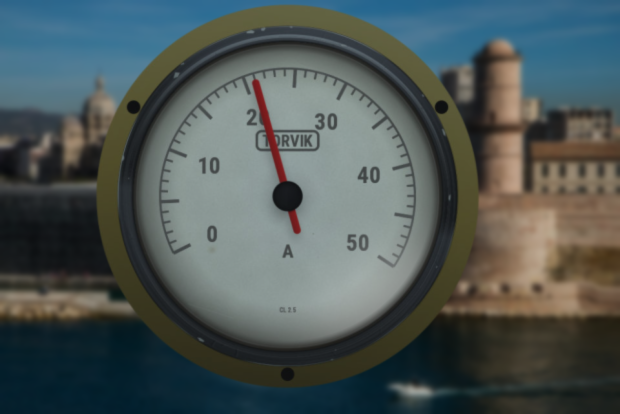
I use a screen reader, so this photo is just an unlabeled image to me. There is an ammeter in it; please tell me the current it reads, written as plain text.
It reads 21 A
